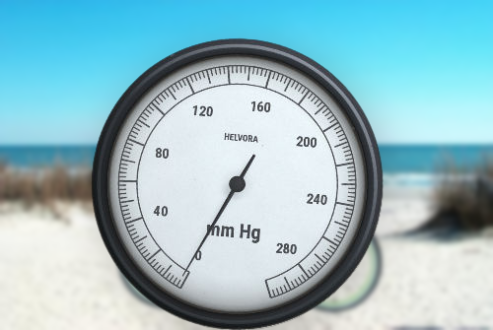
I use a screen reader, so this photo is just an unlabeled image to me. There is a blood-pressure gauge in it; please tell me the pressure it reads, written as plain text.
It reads 2 mmHg
